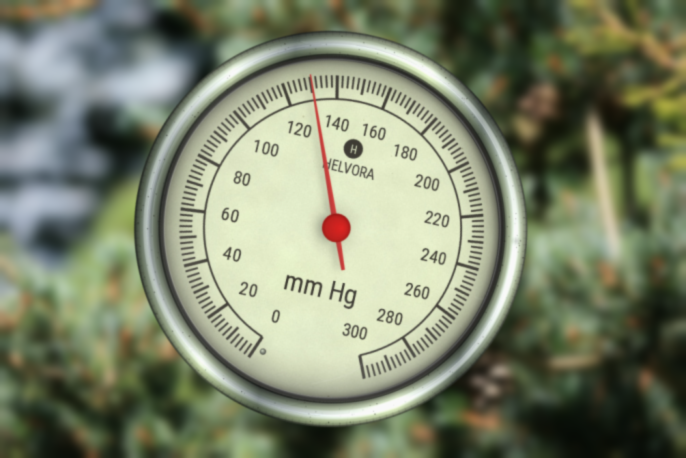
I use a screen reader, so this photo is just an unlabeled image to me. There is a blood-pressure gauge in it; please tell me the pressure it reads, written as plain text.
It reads 130 mmHg
